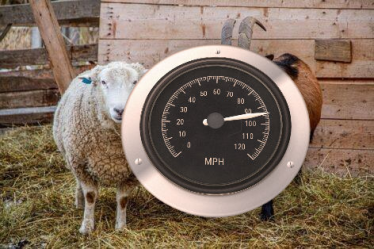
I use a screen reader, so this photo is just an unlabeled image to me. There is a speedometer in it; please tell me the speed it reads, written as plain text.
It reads 95 mph
